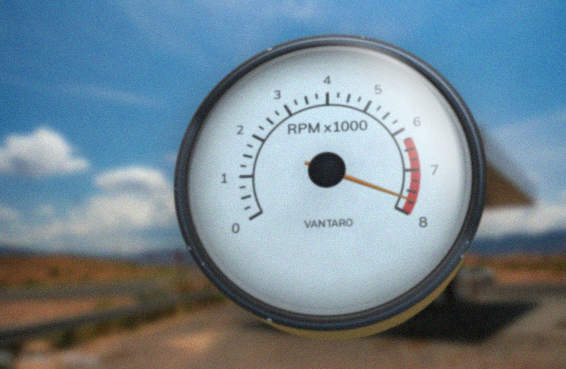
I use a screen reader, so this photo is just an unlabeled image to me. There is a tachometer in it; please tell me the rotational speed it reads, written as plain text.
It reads 7750 rpm
